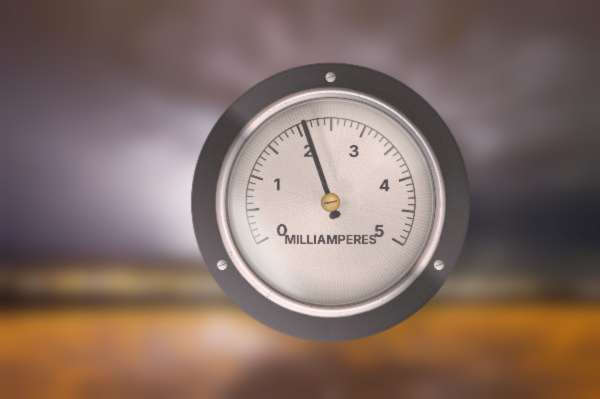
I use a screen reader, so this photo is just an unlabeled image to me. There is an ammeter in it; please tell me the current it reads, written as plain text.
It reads 2.1 mA
